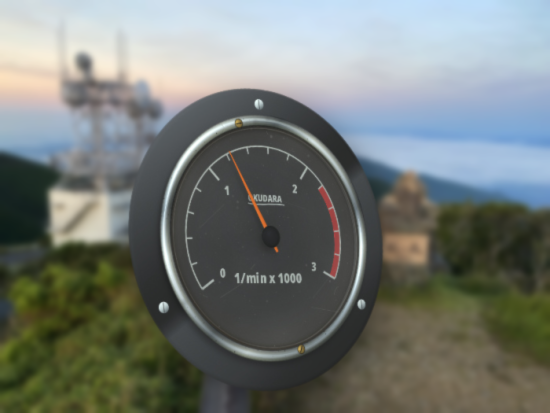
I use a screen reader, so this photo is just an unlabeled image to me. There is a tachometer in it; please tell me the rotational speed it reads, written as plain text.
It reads 1200 rpm
